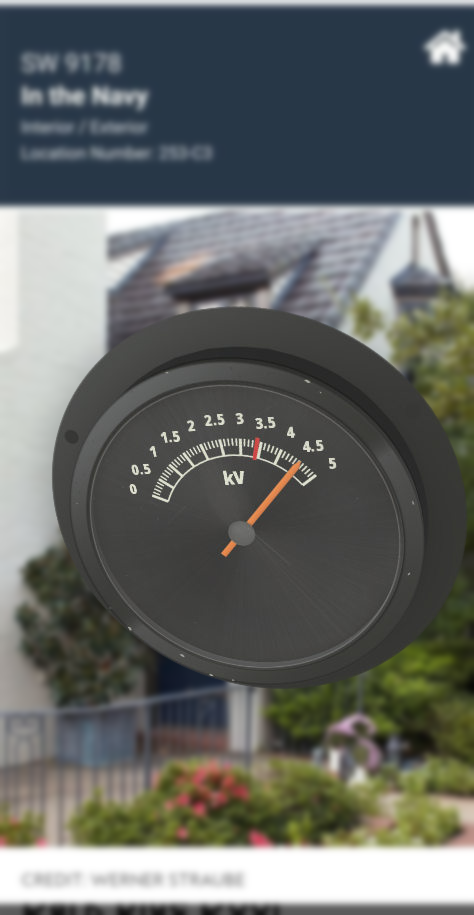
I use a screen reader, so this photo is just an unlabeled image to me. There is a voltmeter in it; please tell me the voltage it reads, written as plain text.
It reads 4.5 kV
